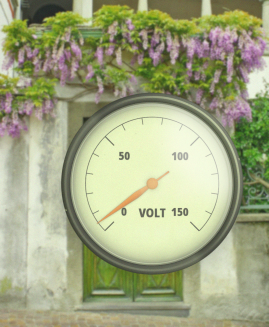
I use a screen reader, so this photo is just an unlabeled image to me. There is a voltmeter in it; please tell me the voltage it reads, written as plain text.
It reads 5 V
